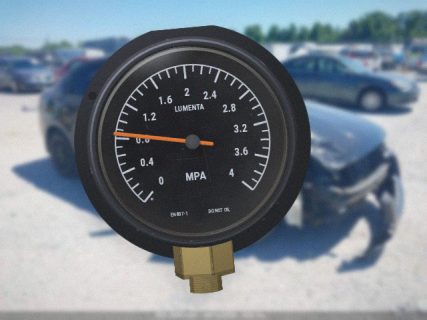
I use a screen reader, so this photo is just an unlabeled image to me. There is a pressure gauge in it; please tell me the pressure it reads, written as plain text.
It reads 0.85 MPa
